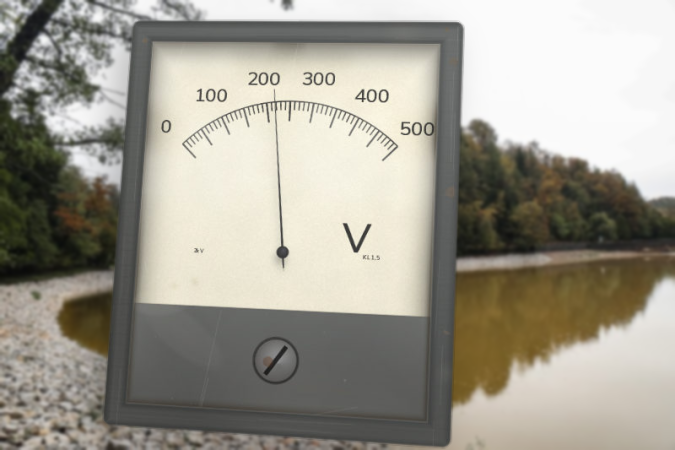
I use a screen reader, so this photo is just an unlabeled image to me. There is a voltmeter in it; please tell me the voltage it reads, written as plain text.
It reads 220 V
